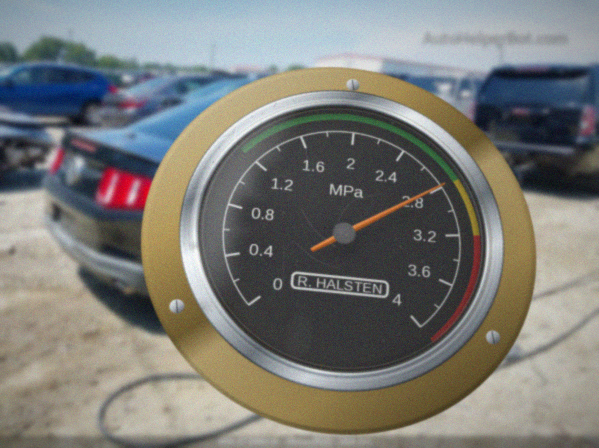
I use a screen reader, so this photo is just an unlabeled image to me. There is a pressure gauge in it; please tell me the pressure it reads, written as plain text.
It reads 2.8 MPa
